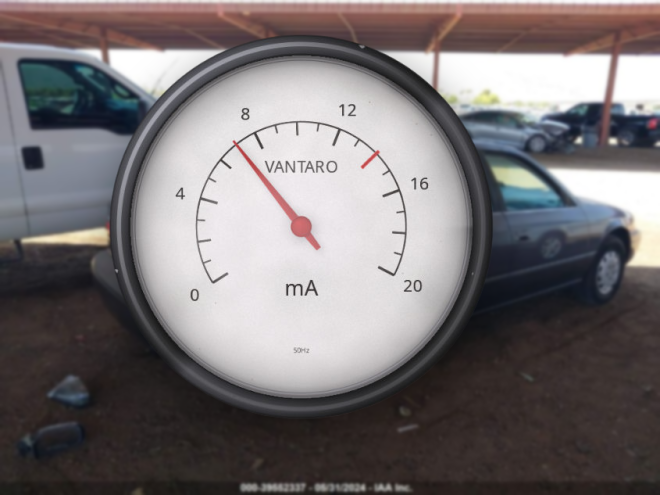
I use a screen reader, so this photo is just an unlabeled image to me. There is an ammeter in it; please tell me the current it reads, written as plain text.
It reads 7 mA
